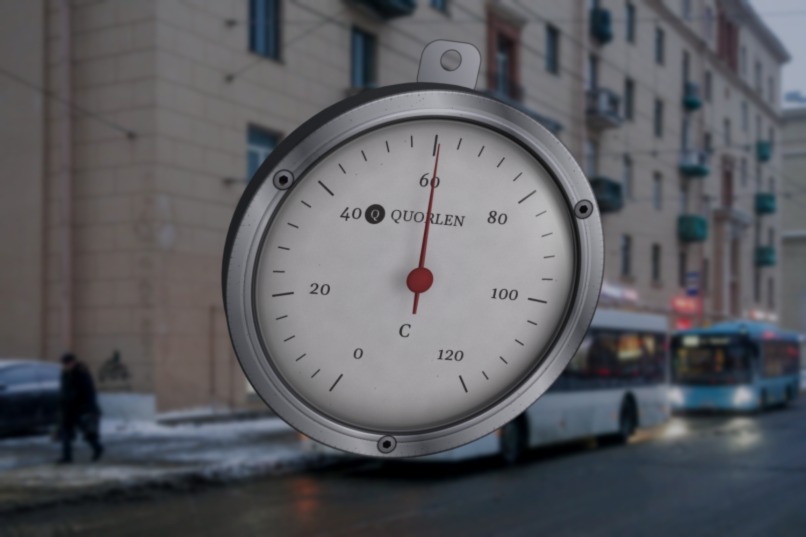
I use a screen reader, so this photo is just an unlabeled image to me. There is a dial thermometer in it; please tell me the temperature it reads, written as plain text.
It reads 60 °C
